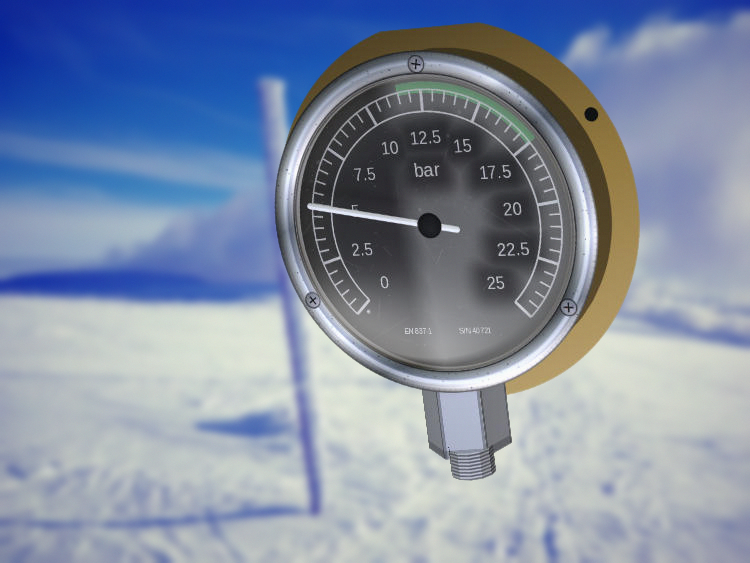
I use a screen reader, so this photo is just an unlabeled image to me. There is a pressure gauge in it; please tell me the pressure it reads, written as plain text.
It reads 5 bar
